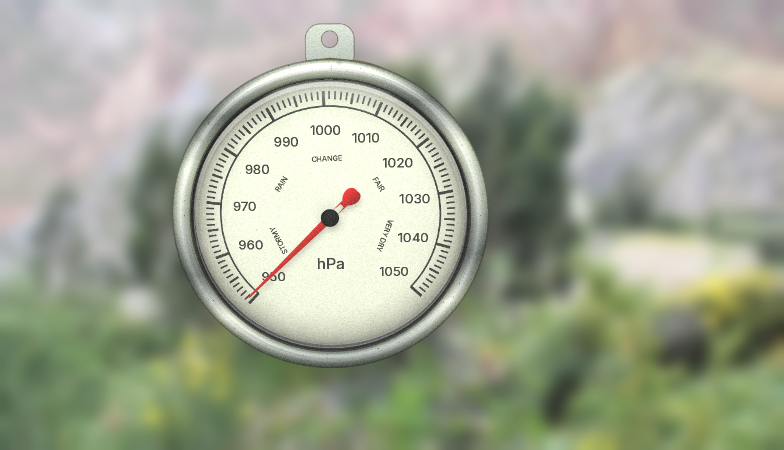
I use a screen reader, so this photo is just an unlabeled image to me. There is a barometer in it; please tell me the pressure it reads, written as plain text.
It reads 951 hPa
